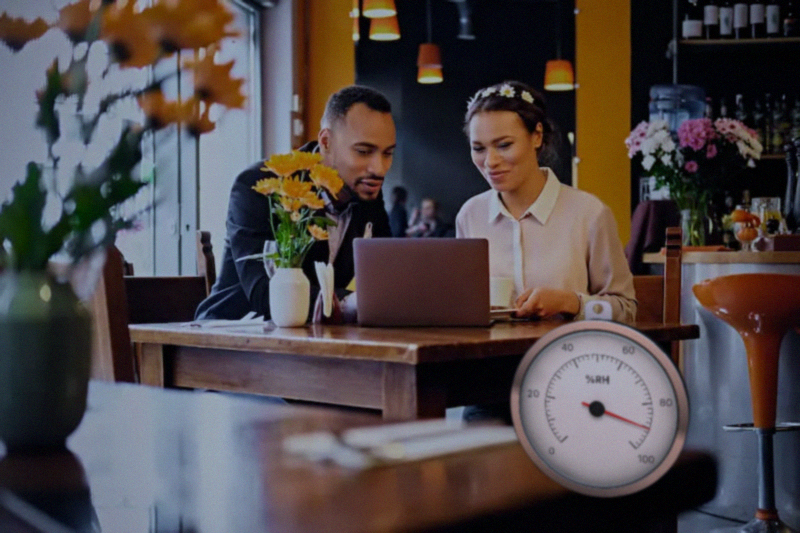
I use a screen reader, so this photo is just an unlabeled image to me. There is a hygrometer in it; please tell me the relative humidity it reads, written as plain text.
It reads 90 %
